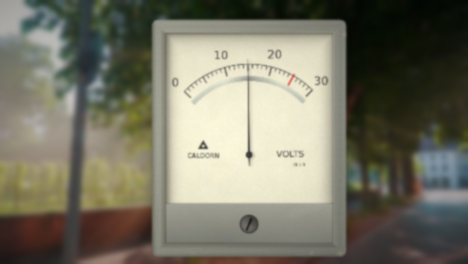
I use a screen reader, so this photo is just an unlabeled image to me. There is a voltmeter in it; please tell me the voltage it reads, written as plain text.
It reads 15 V
